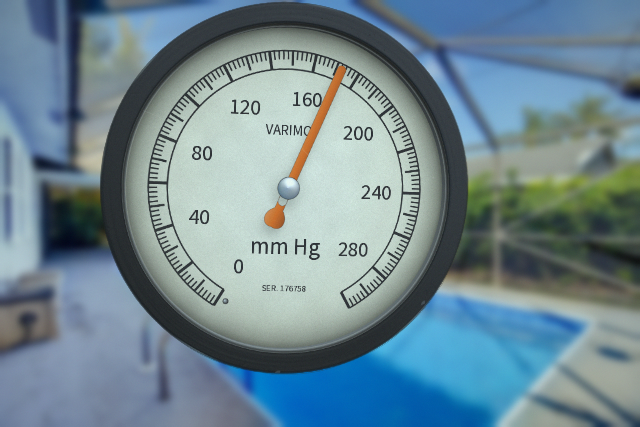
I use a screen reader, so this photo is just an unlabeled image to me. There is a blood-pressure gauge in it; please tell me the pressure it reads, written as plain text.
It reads 172 mmHg
